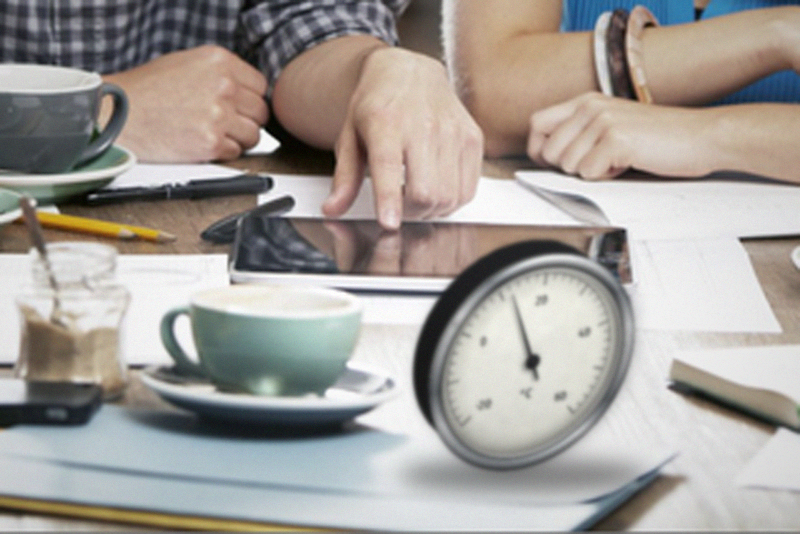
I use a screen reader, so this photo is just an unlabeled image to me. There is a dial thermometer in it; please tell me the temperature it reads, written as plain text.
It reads 12 °C
